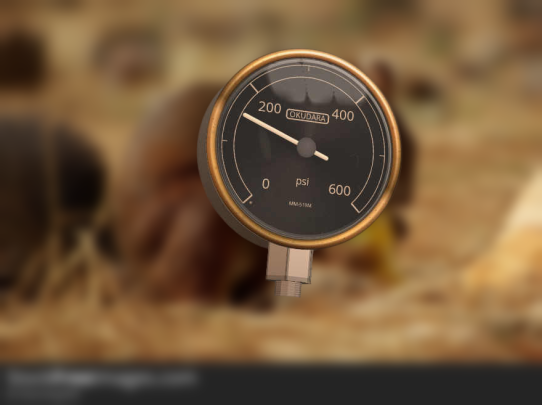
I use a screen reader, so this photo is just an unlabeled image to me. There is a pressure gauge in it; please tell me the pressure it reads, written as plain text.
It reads 150 psi
